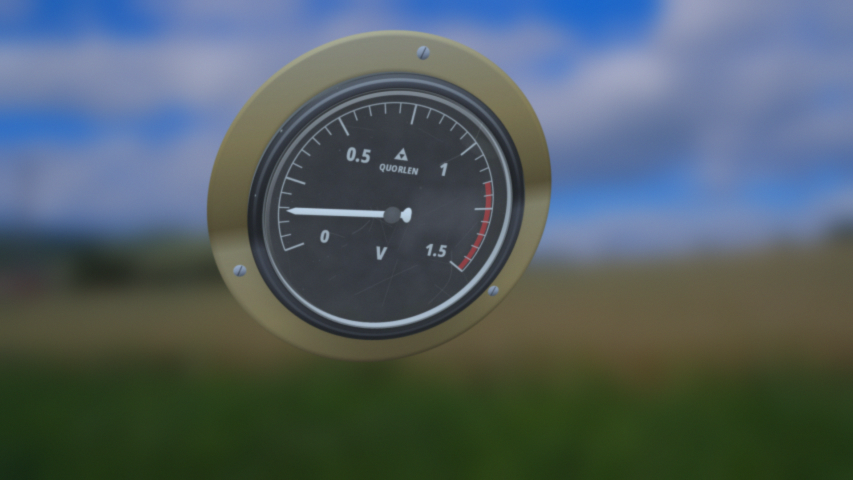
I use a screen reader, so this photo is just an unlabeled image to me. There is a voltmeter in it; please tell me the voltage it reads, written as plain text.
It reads 0.15 V
